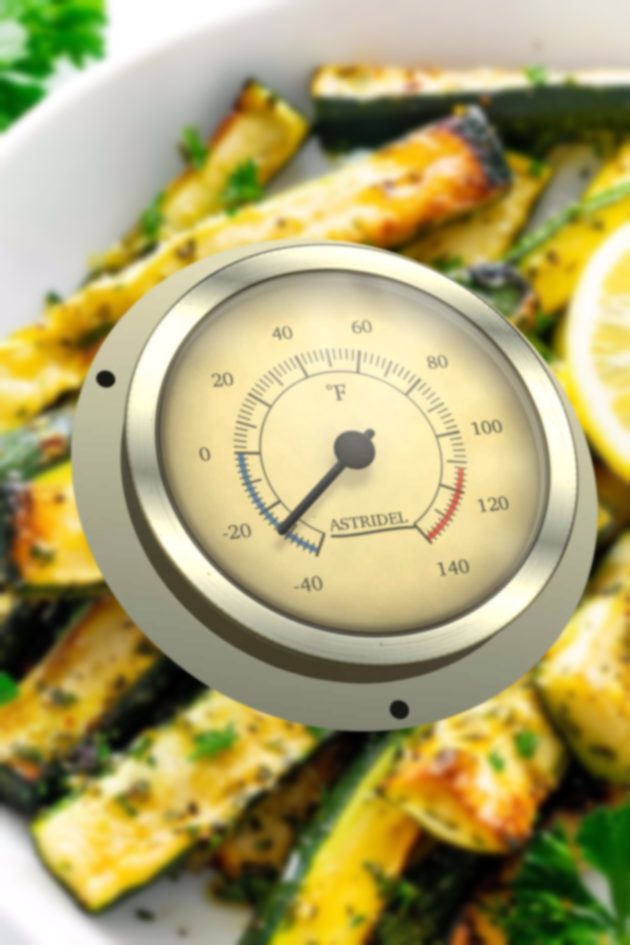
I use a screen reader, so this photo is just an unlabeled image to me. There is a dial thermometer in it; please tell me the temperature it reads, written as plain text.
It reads -28 °F
